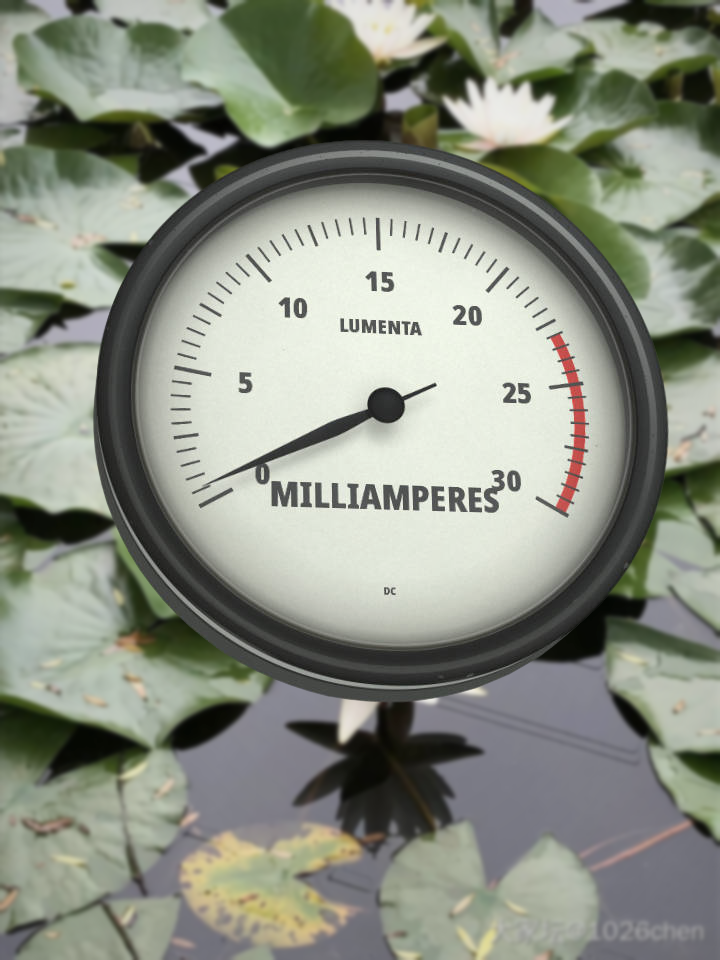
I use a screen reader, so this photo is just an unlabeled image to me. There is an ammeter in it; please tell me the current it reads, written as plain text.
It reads 0.5 mA
